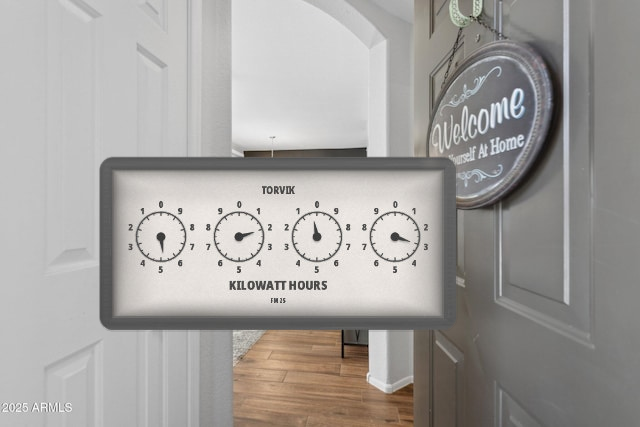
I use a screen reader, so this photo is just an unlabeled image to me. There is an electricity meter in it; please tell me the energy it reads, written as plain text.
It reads 5203 kWh
